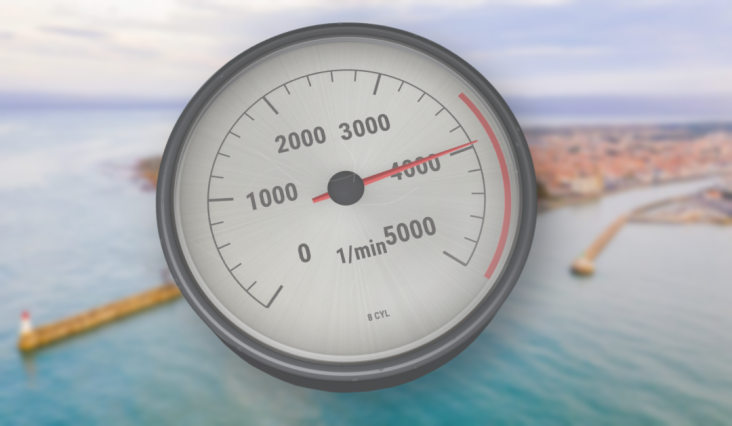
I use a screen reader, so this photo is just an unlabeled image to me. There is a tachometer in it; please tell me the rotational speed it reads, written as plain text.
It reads 4000 rpm
